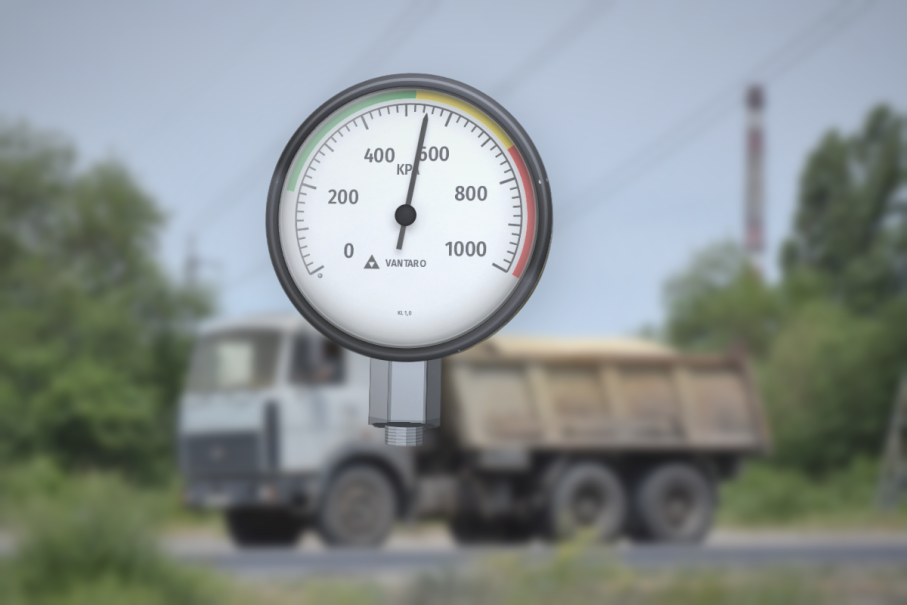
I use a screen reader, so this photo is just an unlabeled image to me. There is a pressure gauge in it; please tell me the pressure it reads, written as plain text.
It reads 550 kPa
